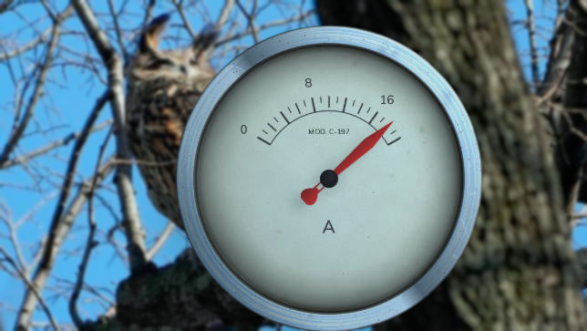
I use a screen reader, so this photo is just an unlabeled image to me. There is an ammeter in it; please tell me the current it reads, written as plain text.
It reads 18 A
